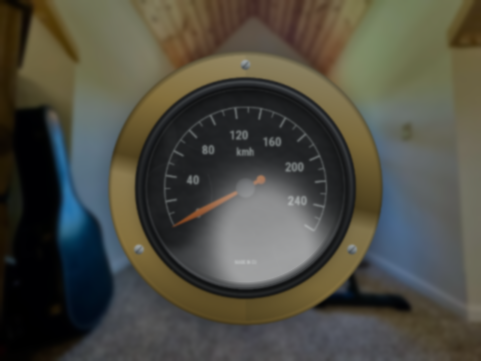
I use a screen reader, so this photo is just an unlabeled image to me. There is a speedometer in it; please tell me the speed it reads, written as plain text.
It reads 0 km/h
